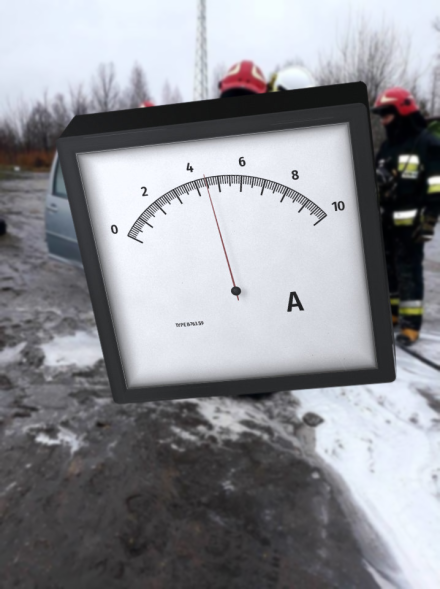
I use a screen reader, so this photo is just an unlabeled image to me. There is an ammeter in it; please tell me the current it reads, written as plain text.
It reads 4.5 A
